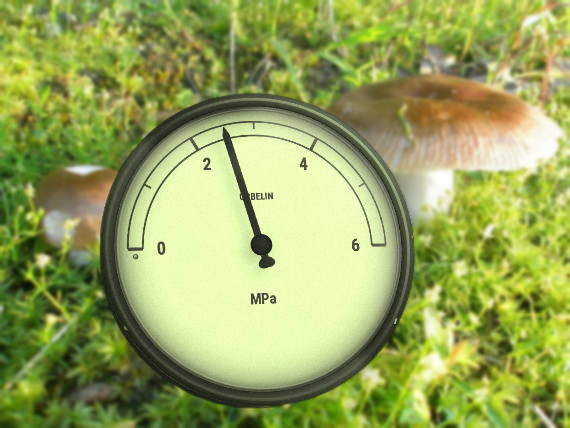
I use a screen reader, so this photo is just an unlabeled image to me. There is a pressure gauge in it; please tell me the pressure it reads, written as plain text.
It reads 2.5 MPa
